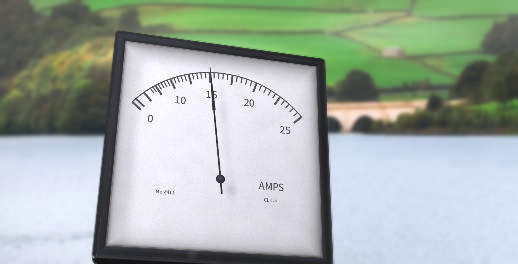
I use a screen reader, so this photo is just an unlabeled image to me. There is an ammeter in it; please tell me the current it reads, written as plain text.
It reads 15 A
